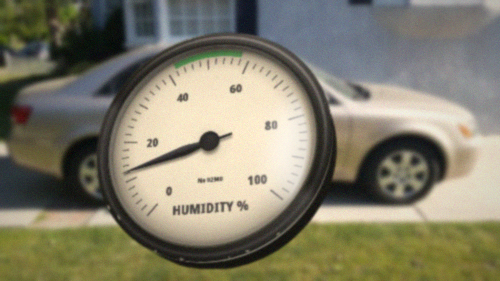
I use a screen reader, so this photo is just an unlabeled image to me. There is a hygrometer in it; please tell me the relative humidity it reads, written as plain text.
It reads 12 %
